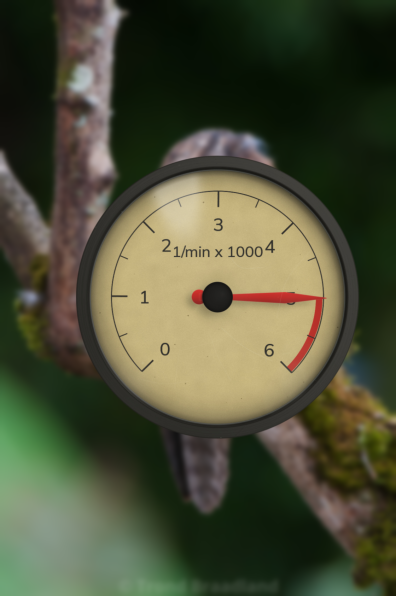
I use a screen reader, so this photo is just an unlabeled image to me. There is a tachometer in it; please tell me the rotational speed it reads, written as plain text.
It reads 5000 rpm
